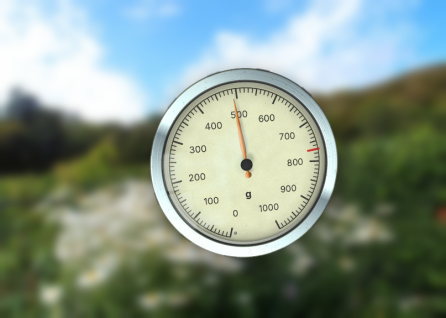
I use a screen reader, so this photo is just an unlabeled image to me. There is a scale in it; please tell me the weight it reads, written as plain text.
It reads 490 g
